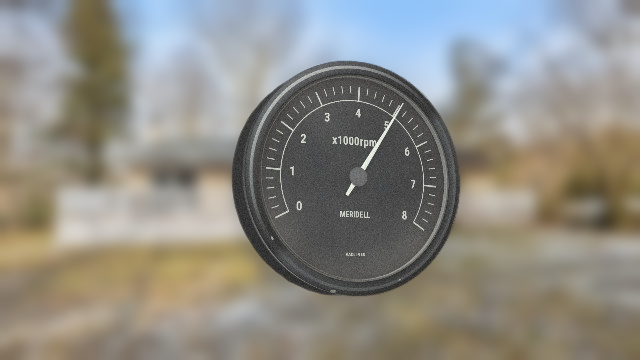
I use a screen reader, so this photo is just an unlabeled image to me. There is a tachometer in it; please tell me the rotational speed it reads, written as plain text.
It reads 5000 rpm
